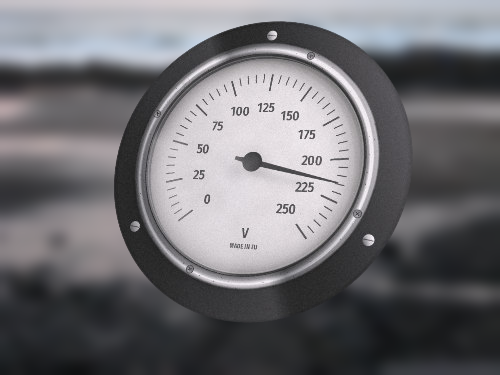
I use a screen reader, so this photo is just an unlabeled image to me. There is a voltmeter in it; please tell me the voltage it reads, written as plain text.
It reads 215 V
